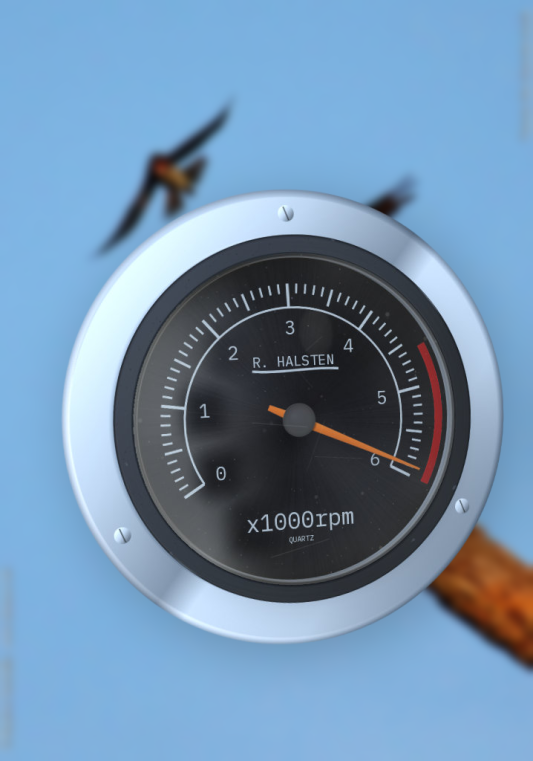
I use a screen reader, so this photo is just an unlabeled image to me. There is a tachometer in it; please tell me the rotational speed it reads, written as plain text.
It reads 5900 rpm
